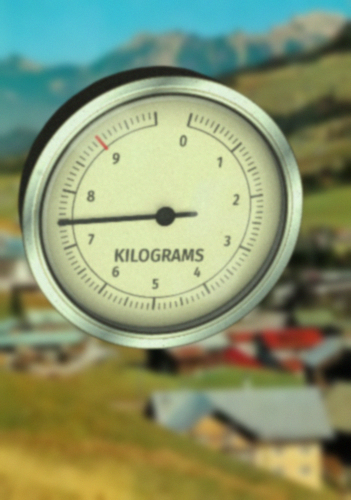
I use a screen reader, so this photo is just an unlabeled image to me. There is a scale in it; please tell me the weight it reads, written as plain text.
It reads 7.5 kg
